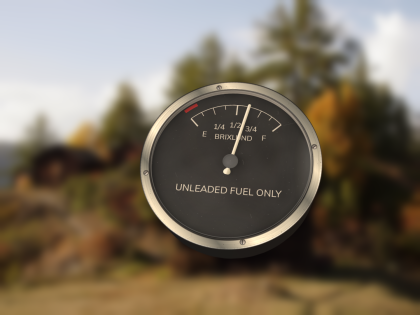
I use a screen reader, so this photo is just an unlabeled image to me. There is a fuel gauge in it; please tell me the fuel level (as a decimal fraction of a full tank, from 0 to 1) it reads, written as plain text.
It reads 0.625
